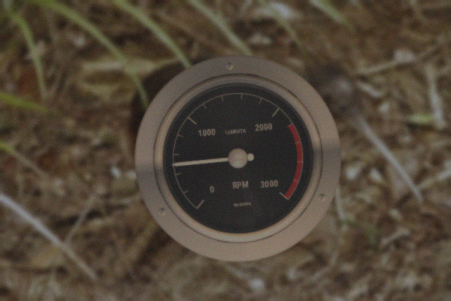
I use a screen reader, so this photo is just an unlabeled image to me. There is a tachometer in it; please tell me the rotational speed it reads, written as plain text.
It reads 500 rpm
